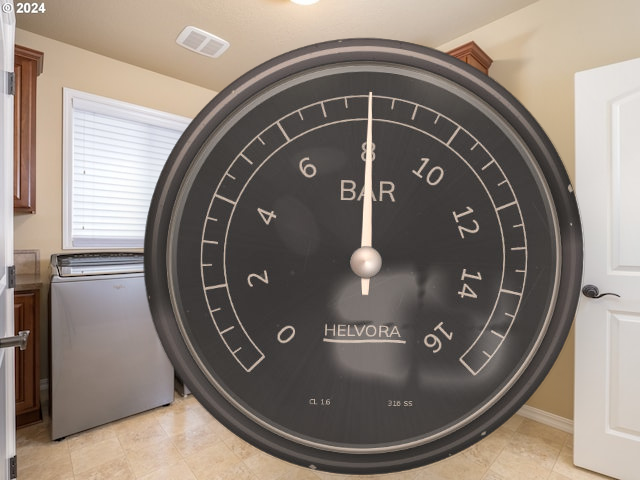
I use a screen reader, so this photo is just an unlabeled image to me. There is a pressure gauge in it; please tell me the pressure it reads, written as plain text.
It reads 8 bar
